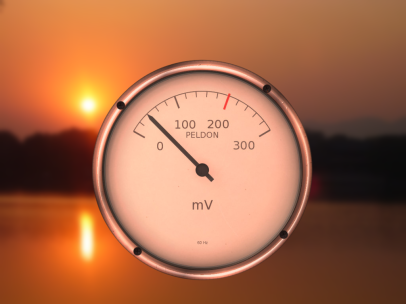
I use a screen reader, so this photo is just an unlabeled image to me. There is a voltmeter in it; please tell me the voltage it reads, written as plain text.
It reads 40 mV
